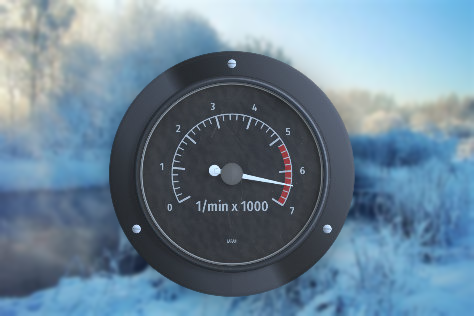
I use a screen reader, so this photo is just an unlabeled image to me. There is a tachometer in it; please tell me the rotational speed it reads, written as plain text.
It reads 6400 rpm
